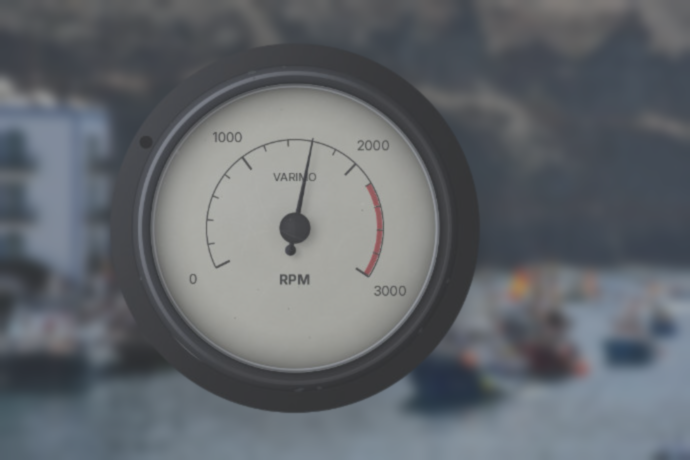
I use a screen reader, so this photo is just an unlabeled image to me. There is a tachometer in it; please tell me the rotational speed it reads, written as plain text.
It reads 1600 rpm
